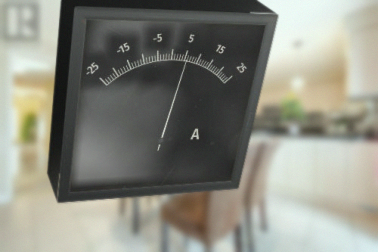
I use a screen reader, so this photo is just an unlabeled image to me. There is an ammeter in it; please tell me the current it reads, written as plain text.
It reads 5 A
